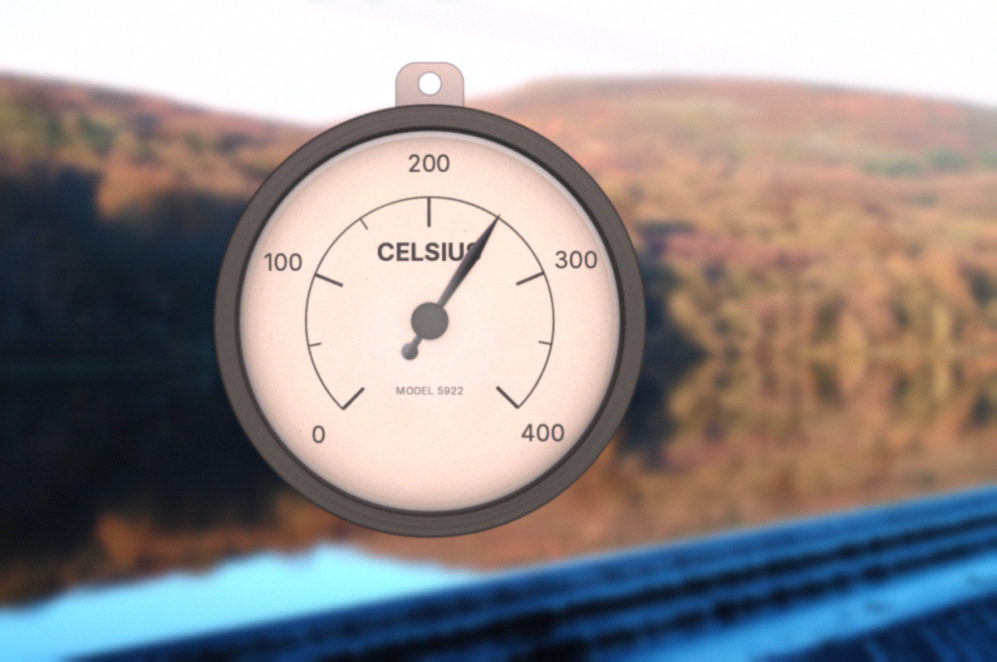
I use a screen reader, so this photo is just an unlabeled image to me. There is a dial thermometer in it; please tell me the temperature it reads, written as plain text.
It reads 250 °C
